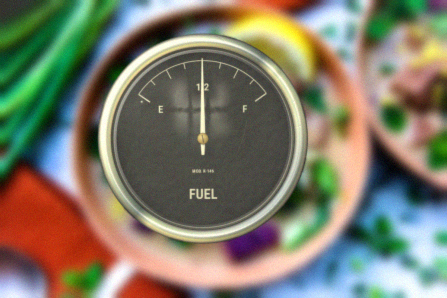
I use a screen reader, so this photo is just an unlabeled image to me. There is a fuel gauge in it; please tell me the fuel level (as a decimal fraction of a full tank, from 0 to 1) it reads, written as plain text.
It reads 0.5
